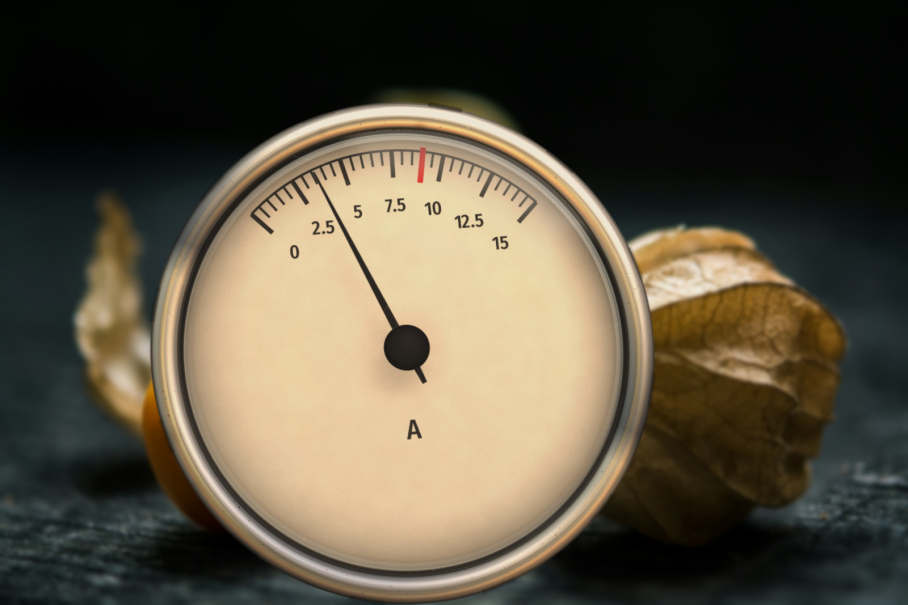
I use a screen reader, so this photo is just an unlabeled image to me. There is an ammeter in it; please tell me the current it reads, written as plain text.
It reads 3.5 A
